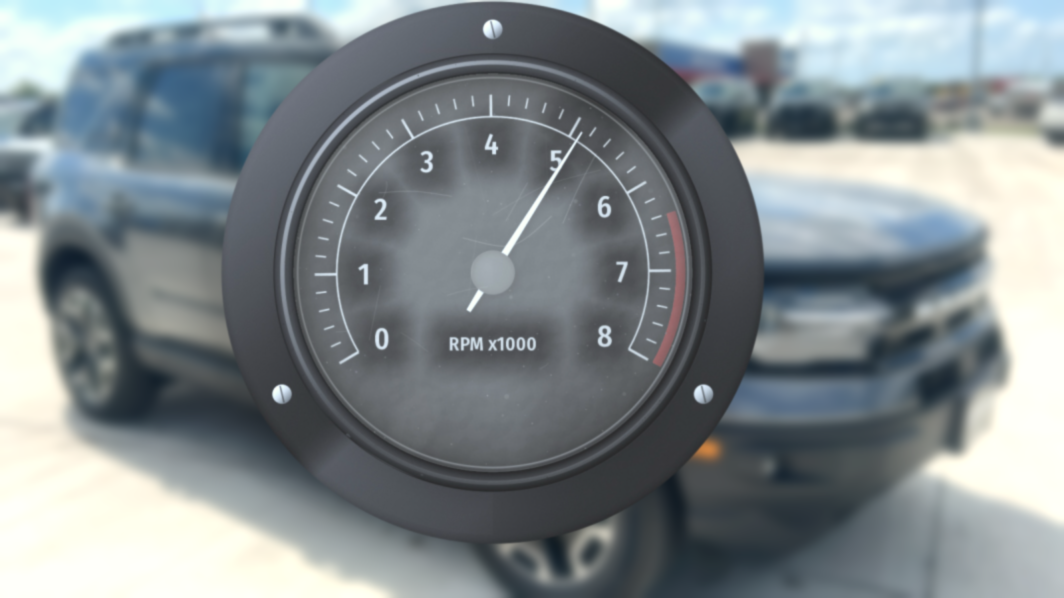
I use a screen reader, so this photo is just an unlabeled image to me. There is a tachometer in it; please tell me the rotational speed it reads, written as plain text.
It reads 5100 rpm
